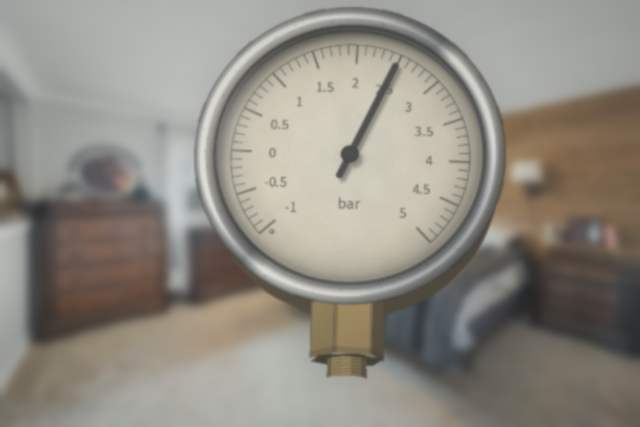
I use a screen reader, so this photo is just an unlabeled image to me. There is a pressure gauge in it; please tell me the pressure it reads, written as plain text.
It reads 2.5 bar
